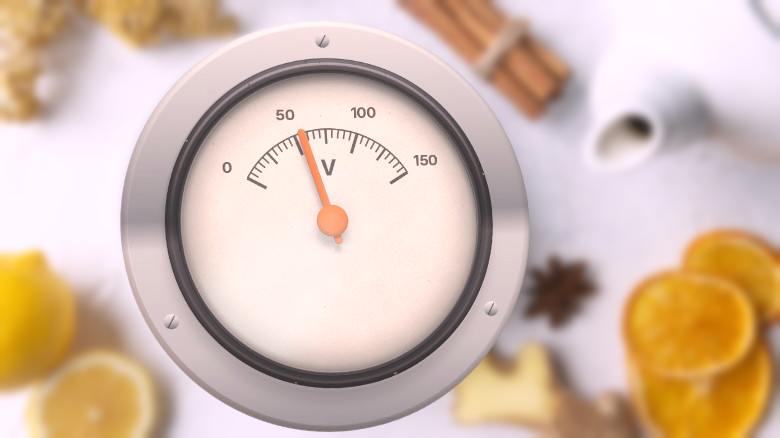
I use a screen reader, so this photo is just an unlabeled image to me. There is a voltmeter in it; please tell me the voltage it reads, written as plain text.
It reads 55 V
